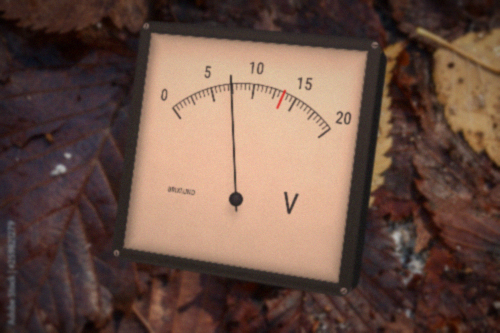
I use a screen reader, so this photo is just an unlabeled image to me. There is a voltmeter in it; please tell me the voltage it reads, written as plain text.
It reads 7.5 V
